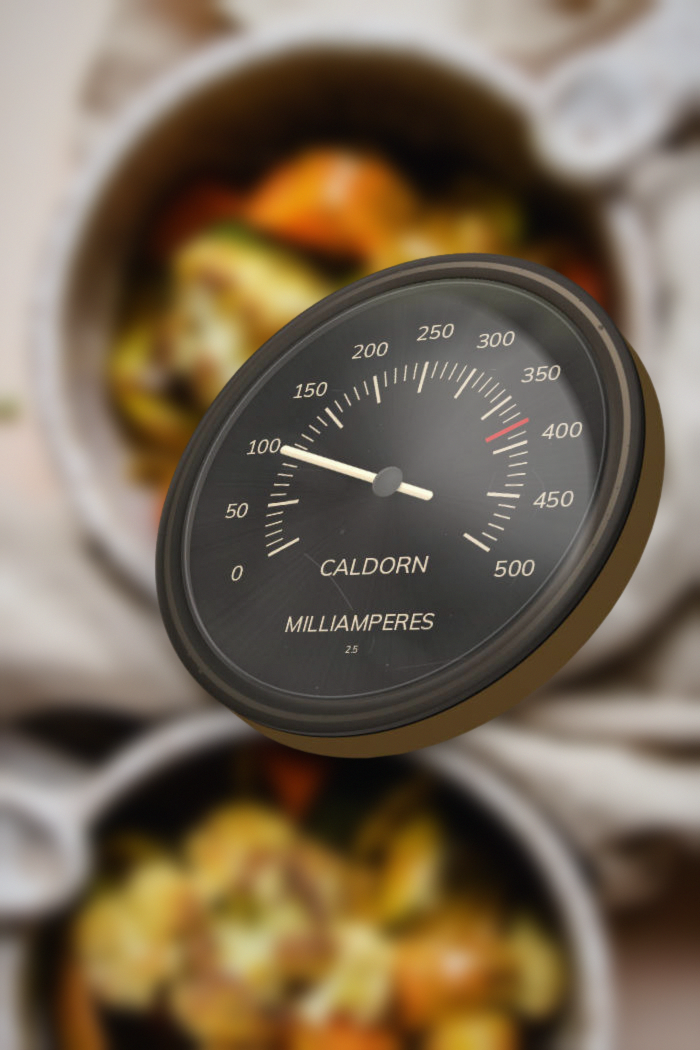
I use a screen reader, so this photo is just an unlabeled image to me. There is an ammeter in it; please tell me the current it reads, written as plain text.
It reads 100 mA
